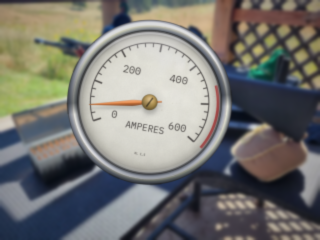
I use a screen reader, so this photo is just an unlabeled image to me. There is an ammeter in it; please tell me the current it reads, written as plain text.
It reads 40 A
